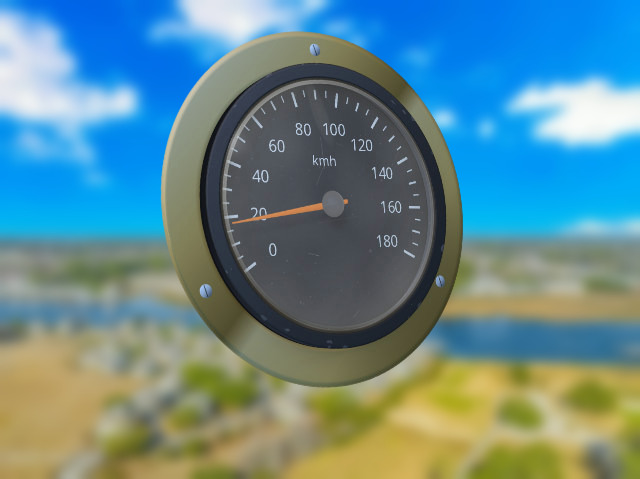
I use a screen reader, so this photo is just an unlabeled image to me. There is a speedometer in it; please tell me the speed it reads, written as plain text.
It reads 17.5 km/h
